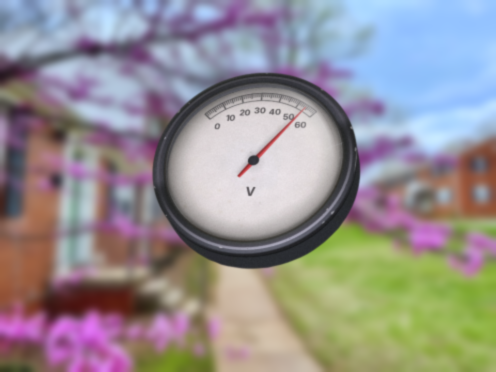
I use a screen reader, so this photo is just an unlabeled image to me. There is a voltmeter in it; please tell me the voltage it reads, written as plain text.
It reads 55 V
